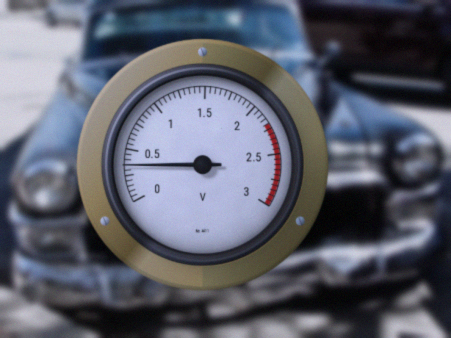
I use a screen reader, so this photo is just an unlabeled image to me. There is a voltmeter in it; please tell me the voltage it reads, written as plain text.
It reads 0.35 V
